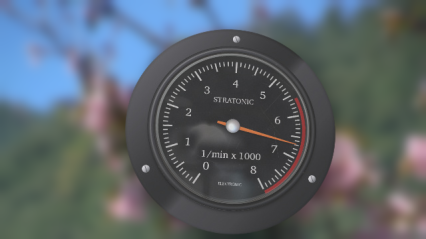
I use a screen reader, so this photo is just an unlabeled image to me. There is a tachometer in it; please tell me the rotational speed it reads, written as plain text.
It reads 6700 rpm
